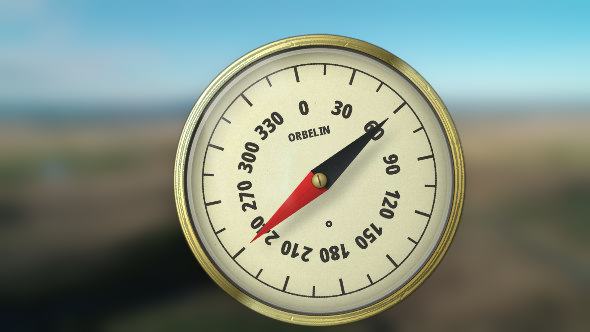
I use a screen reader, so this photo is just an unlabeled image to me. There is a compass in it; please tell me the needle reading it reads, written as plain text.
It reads 240 °
